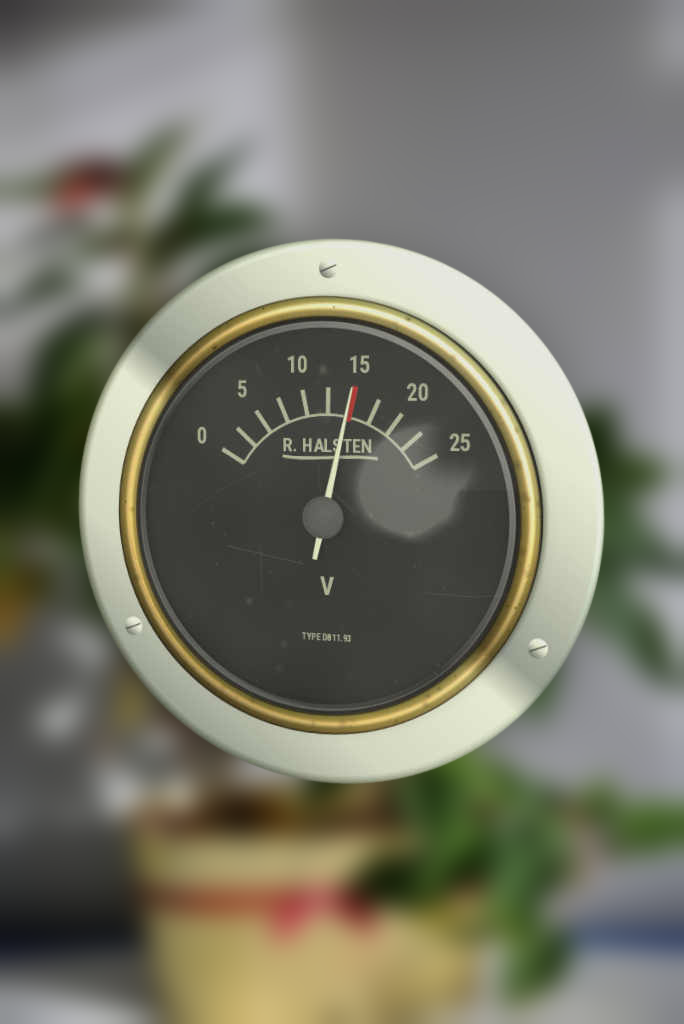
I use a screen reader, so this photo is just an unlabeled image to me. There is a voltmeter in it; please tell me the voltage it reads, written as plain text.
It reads 15 V
